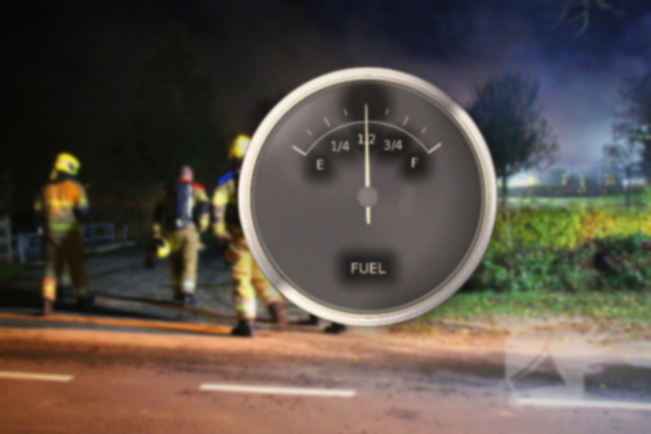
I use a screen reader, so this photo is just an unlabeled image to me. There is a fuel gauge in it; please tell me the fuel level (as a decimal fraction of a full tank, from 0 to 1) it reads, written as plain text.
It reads 0.5
